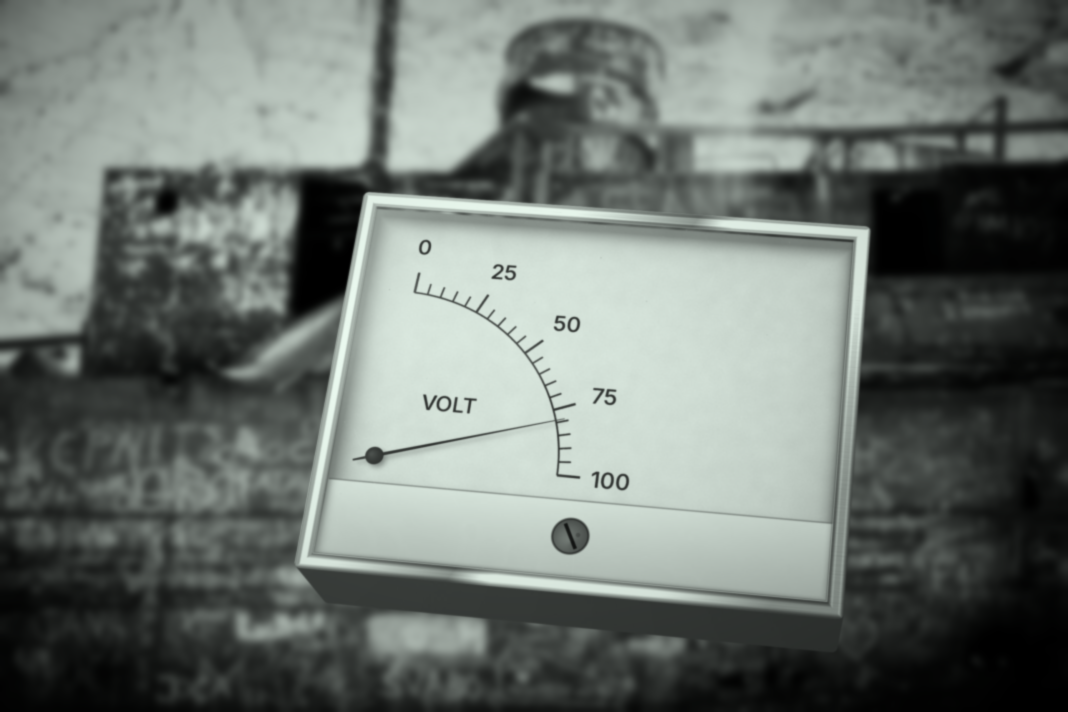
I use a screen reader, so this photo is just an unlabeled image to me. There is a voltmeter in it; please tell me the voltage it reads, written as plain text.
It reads 80 V
